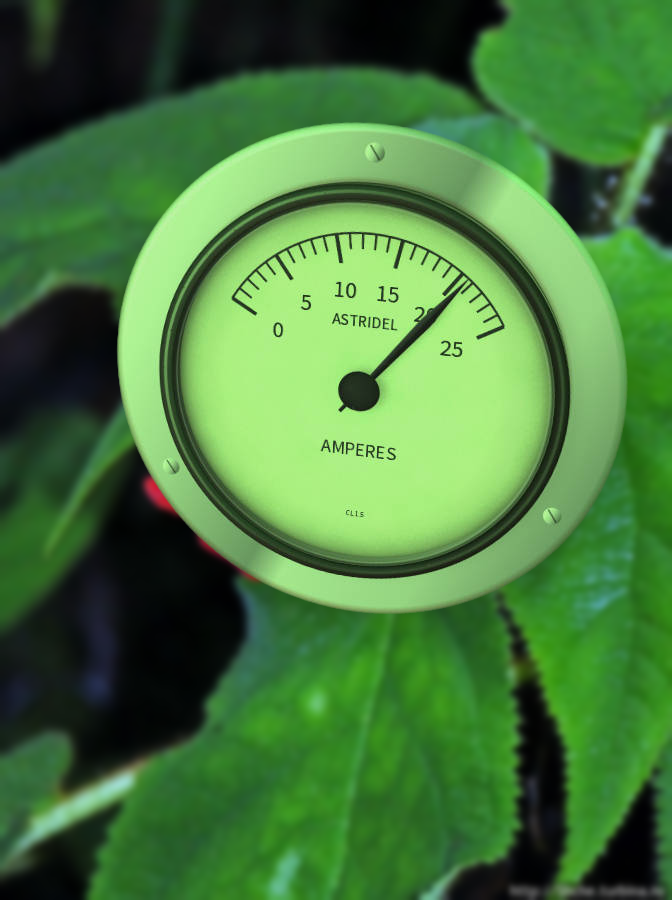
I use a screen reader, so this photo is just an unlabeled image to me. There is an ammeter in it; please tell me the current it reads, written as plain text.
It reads 20.5 A
